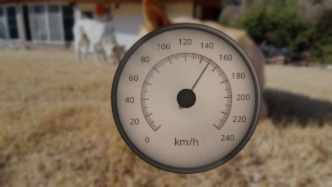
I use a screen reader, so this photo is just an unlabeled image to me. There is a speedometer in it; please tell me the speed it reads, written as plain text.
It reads 150 km/h
